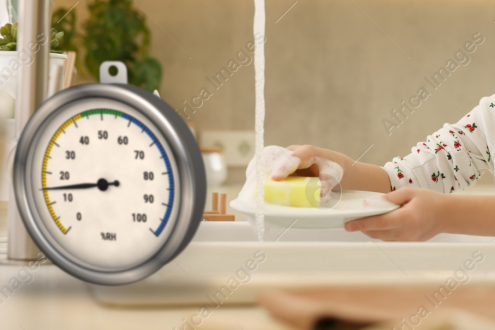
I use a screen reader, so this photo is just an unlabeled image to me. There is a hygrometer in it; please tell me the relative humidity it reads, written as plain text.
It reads 15 %
